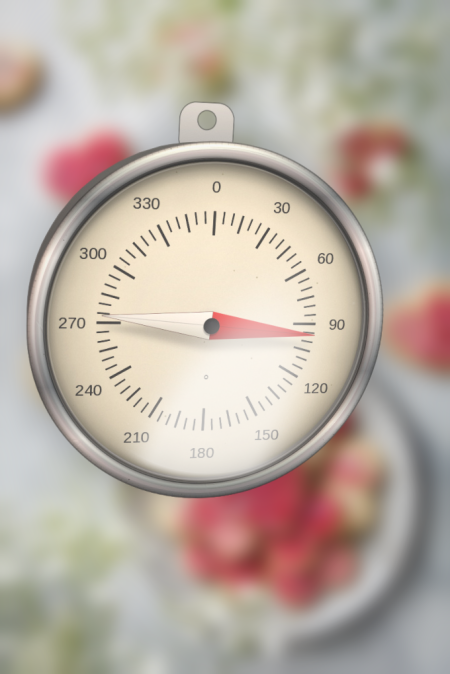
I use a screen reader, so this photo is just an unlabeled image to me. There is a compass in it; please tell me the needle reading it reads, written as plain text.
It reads 95 °
